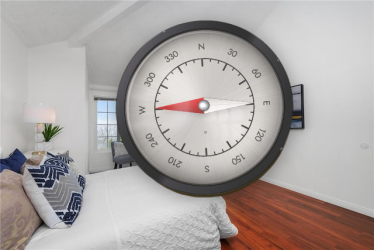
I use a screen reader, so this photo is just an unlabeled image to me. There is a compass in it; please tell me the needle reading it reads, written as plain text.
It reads 270 °
